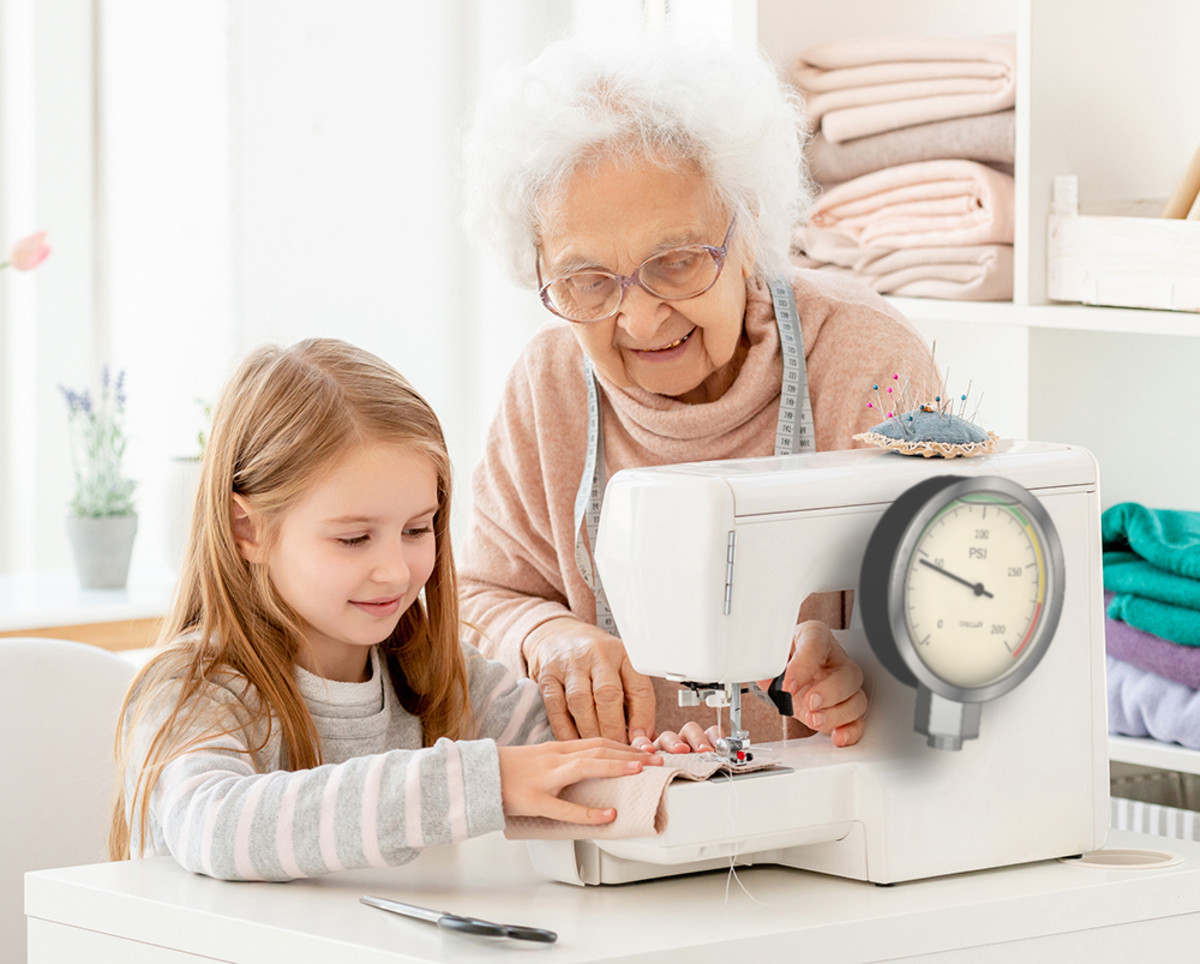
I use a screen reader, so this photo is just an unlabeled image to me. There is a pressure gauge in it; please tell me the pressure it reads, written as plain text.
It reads 45 psi
